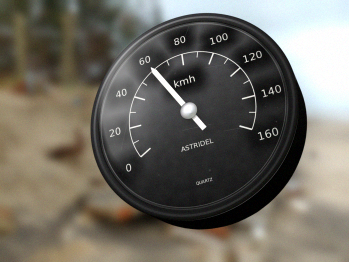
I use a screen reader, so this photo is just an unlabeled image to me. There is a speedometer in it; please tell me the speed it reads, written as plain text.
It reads 60 km/h
